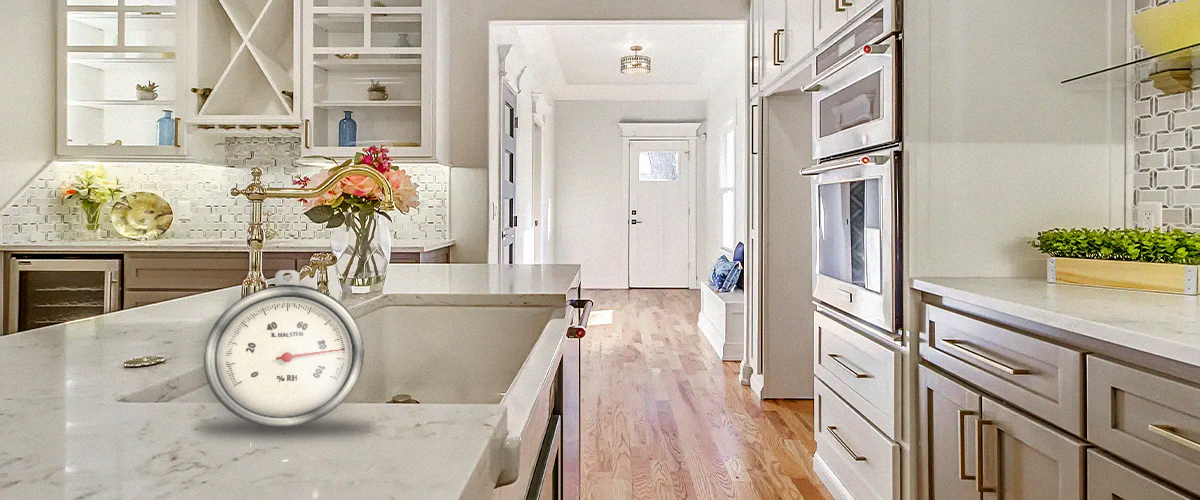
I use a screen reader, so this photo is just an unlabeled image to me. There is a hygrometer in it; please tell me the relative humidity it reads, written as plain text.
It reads 85 %
